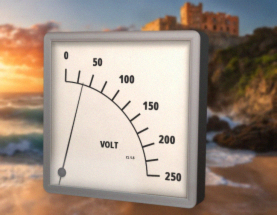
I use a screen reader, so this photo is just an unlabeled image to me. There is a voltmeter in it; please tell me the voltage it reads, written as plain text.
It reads 37.5 V
